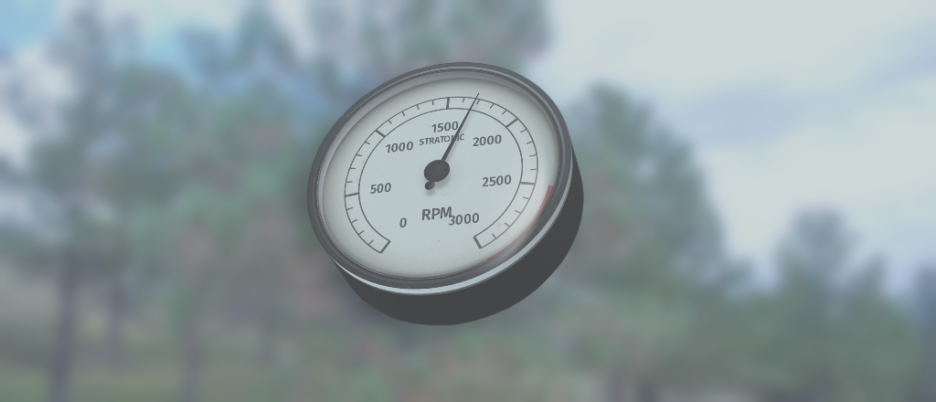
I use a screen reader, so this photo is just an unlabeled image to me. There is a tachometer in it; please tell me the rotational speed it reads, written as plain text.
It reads 1700 rpm
